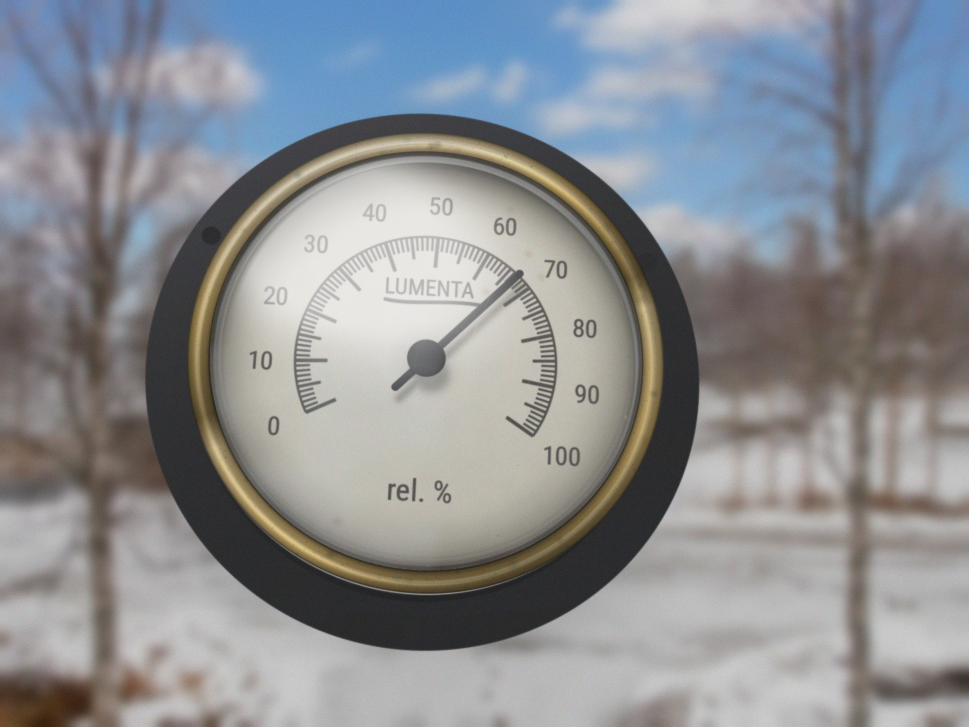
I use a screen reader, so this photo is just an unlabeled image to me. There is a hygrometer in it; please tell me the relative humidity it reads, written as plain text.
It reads 67 %
